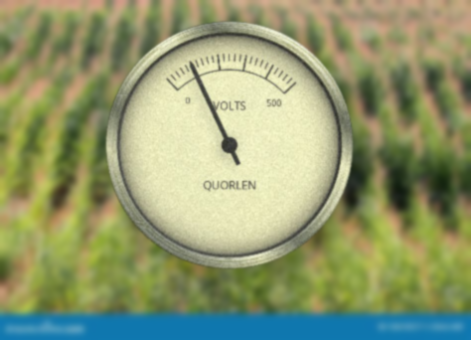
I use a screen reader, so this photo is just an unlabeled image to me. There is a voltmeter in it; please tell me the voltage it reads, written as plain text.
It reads 100 V
